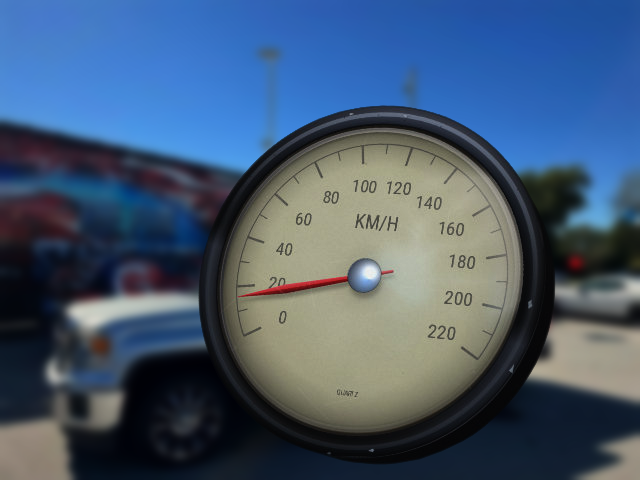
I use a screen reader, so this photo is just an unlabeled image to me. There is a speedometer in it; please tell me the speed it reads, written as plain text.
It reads 15 km/h
